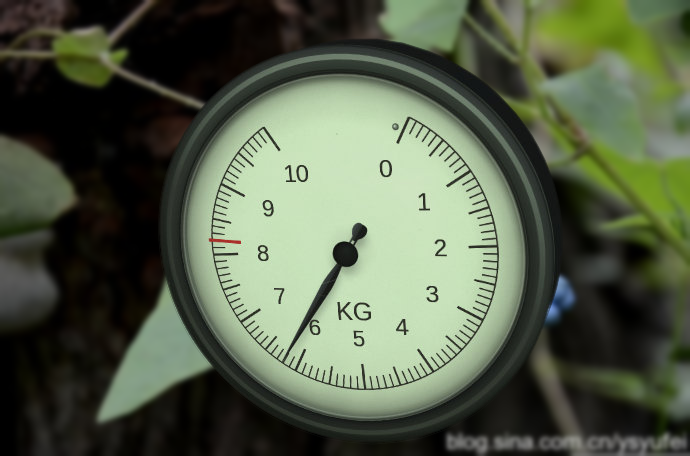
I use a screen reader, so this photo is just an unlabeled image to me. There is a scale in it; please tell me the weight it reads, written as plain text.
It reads 6.2 kg
